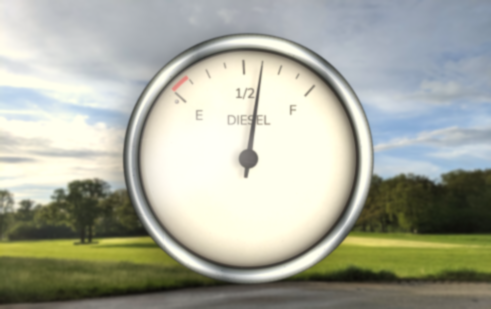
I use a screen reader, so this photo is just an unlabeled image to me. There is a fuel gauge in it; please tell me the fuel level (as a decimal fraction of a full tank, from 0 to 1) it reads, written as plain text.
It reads 0.625
